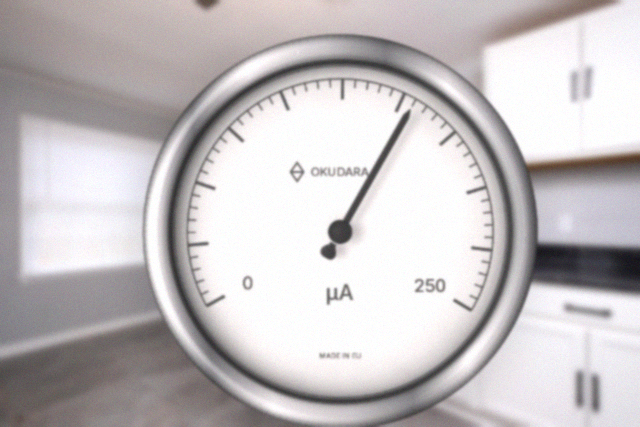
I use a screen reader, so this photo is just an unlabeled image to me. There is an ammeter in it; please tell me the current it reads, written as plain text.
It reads 155 µA
